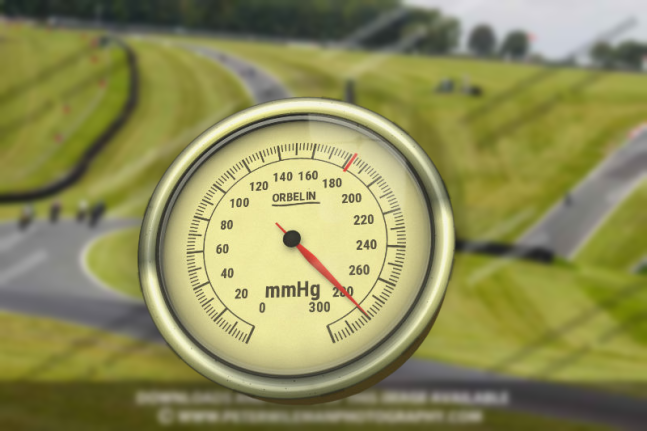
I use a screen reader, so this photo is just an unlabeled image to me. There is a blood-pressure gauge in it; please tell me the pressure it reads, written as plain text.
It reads 280 mmHg
